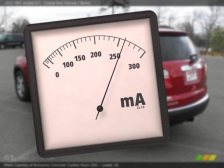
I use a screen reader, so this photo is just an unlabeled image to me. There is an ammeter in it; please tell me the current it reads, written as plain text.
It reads 260 mA
